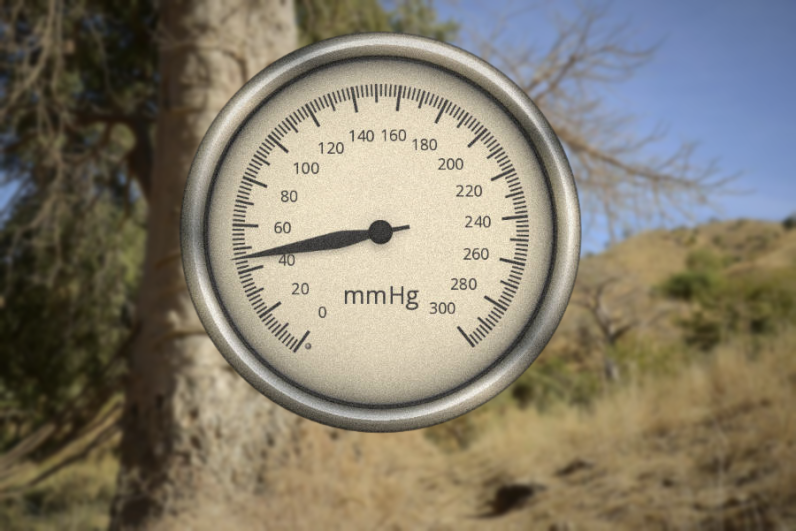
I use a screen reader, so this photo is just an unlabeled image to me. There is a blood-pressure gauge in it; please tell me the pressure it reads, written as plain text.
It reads 46 mmHg
